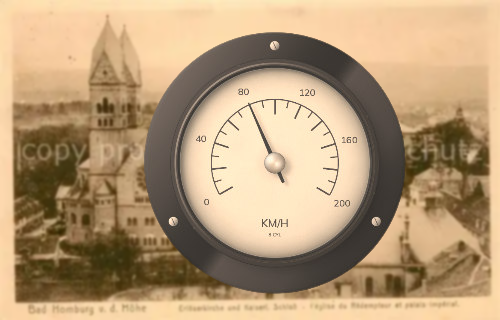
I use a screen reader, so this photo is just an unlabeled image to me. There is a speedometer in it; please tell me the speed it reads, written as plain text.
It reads 80 km/h
